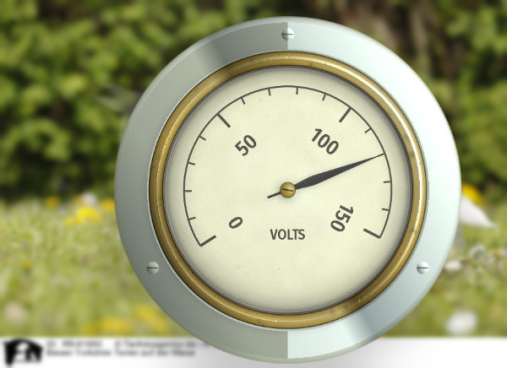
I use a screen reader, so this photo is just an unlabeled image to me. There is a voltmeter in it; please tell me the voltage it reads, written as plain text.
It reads 120 V
